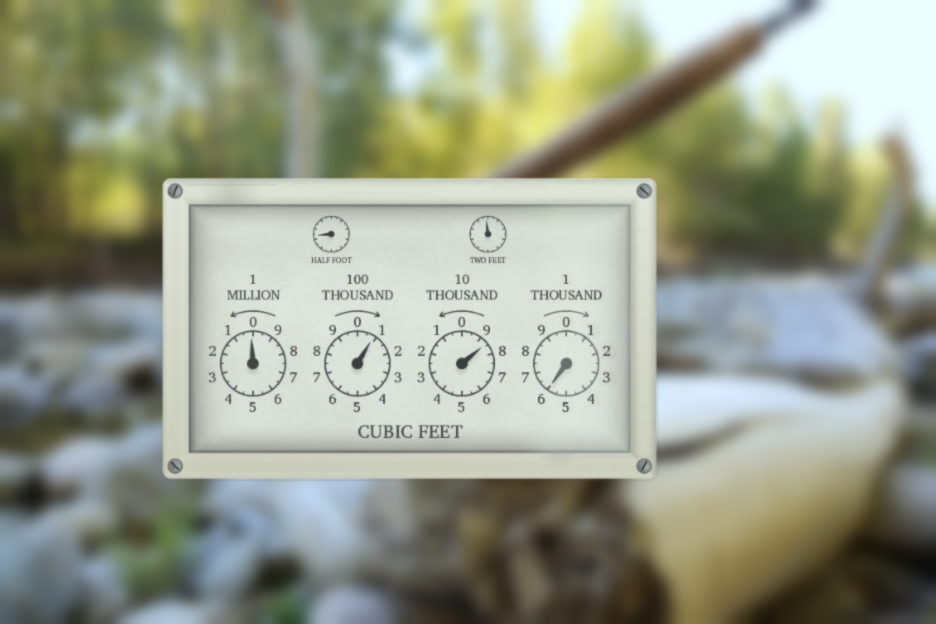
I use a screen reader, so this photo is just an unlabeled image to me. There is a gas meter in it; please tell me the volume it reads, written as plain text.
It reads 8600 ft³
